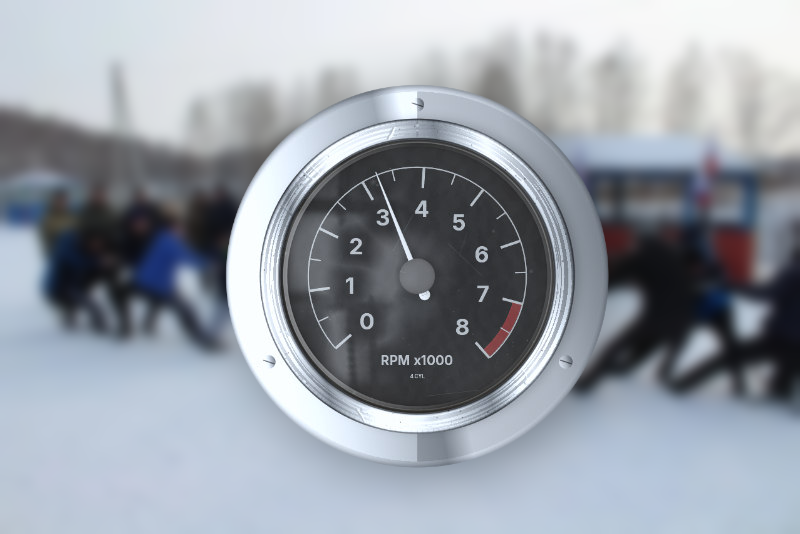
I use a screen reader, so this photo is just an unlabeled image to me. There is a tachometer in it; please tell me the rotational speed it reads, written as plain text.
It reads 3250 rpm
